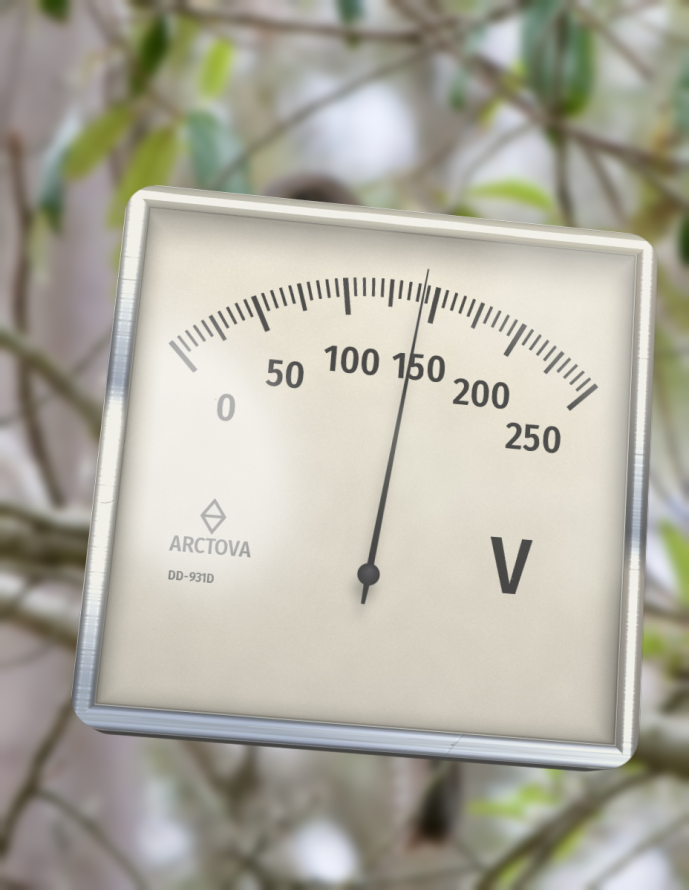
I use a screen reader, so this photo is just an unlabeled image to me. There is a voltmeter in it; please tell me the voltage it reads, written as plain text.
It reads 142.5 V
